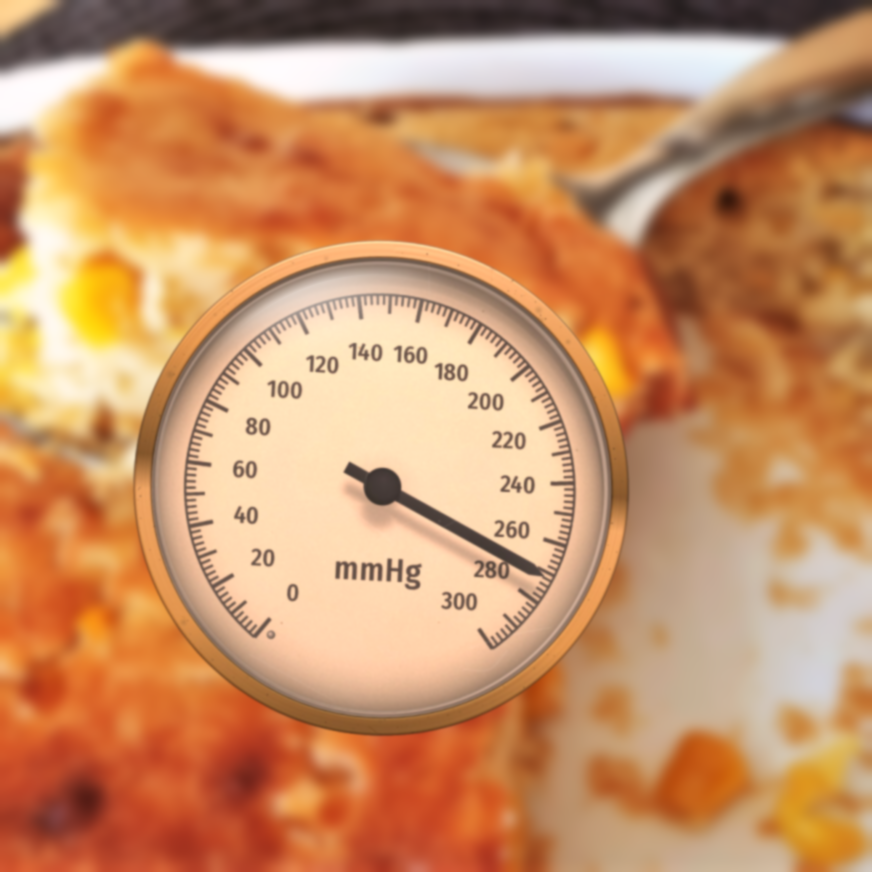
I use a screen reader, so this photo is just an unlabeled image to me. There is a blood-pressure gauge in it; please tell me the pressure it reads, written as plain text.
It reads 272 mmHg
